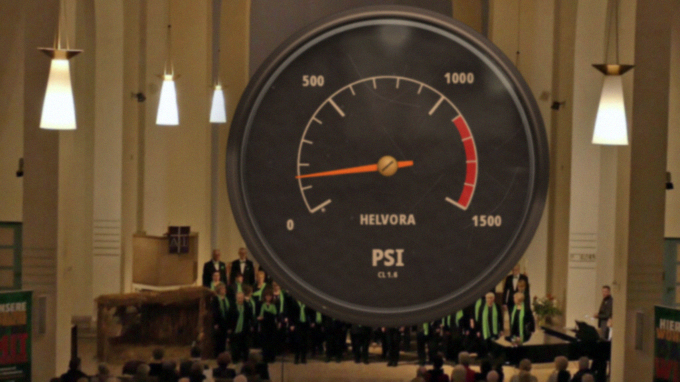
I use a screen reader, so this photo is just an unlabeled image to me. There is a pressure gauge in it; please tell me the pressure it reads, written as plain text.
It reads 150 psi
